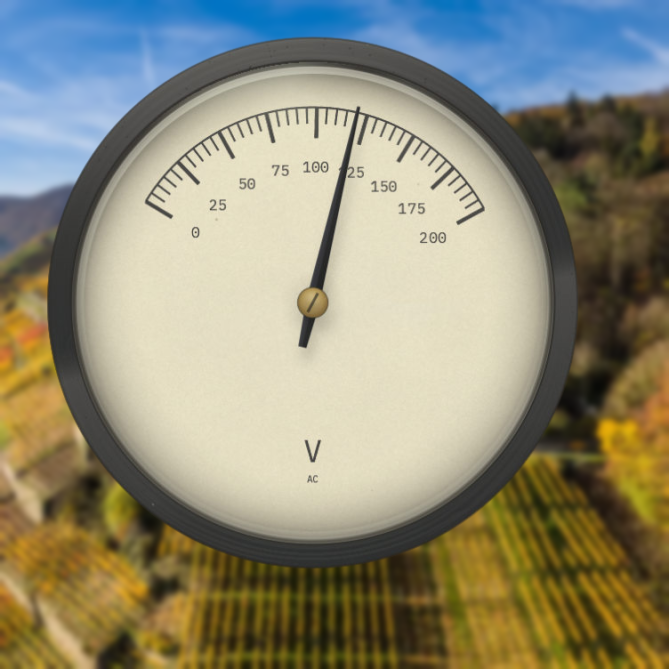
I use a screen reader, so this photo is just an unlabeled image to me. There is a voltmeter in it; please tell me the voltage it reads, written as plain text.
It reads 120 V
